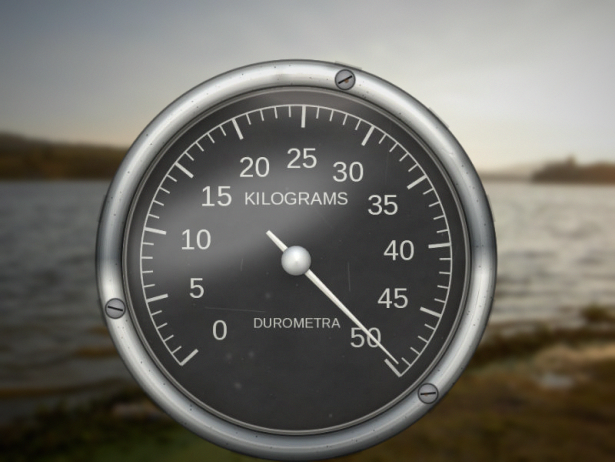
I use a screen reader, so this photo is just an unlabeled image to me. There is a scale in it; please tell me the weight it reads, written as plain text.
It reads 49.5 kg
